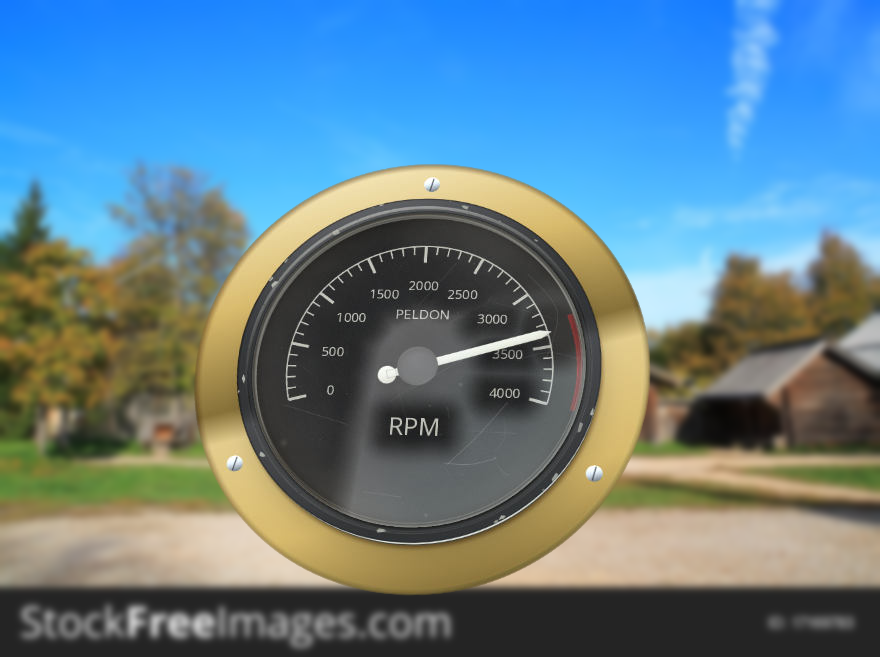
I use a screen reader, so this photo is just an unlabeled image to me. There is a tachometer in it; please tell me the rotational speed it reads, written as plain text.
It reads 3400 rpm
